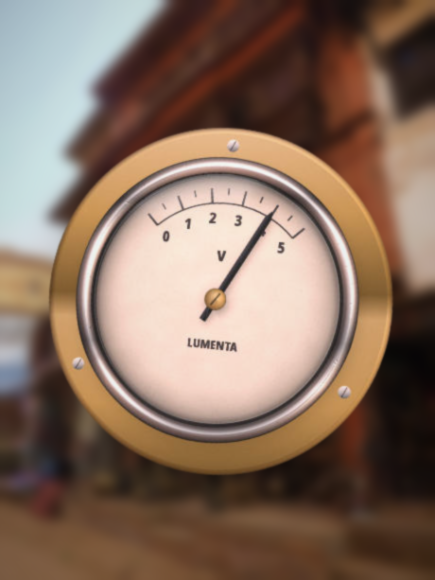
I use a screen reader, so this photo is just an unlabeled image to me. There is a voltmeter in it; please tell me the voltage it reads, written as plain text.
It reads 4 V
